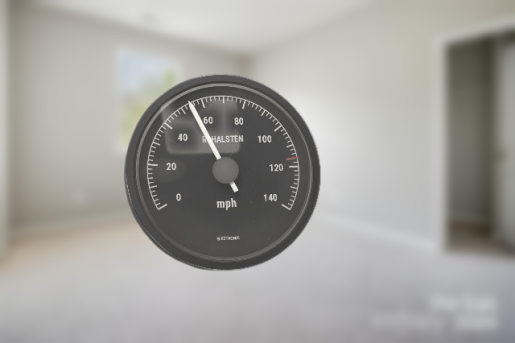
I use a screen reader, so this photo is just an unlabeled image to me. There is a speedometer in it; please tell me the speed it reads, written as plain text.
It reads 54 mph
